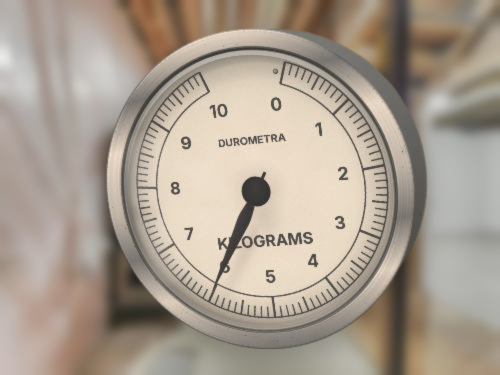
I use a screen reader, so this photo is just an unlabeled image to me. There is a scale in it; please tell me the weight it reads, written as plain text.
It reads 6 kg
